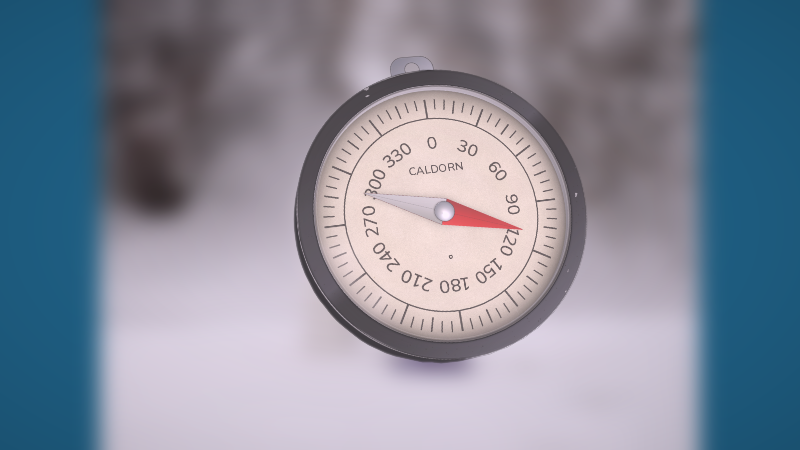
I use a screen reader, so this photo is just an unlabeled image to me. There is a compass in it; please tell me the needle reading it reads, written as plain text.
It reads 110 °
